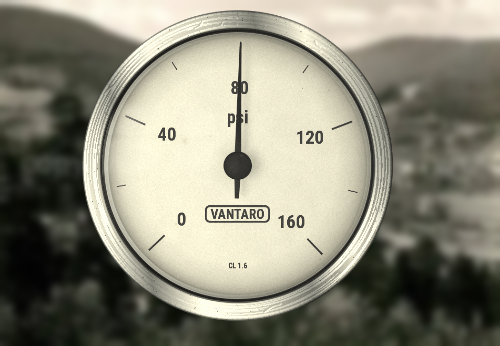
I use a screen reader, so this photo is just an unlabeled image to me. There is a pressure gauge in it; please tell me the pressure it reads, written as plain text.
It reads 80 psi
